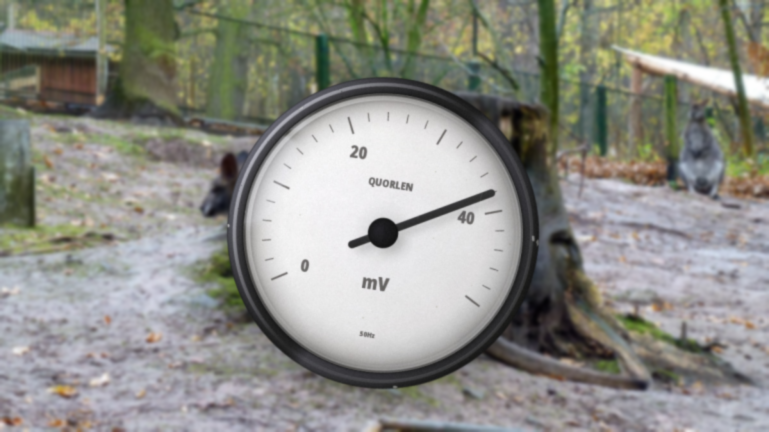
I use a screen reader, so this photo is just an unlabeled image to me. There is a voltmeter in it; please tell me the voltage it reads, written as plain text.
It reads 38 mV
